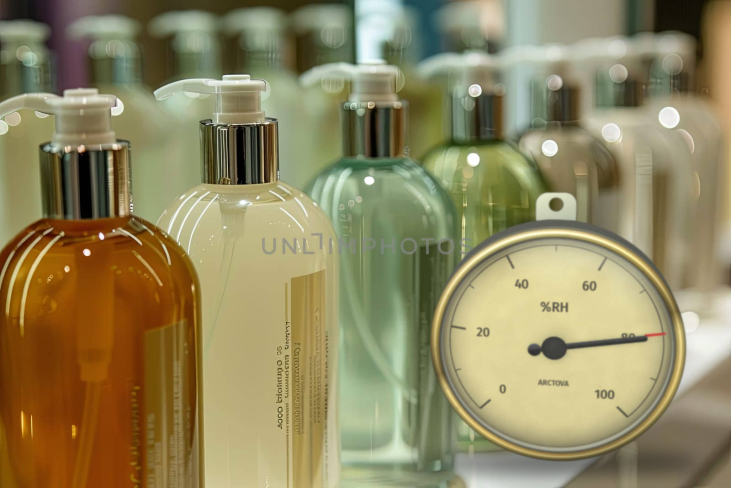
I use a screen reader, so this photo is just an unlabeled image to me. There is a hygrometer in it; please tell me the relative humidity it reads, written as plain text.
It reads 80 %
